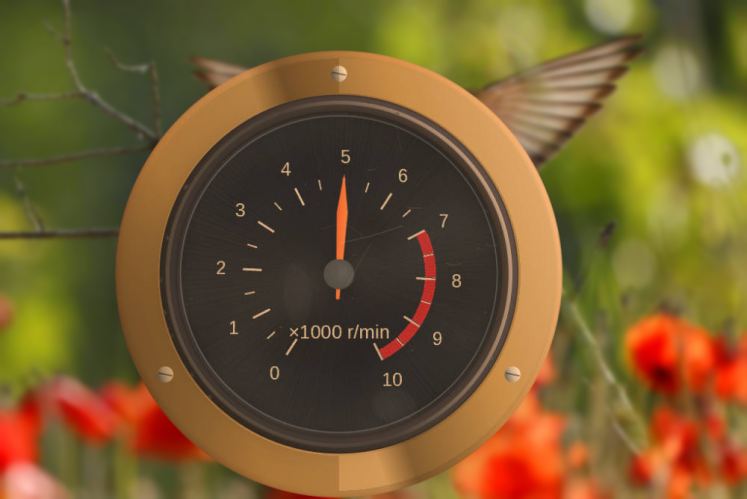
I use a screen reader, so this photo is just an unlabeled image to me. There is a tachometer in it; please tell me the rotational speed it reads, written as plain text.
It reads 5000 rpm
